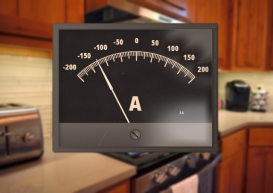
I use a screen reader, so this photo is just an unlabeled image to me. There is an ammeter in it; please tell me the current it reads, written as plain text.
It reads -125 A
